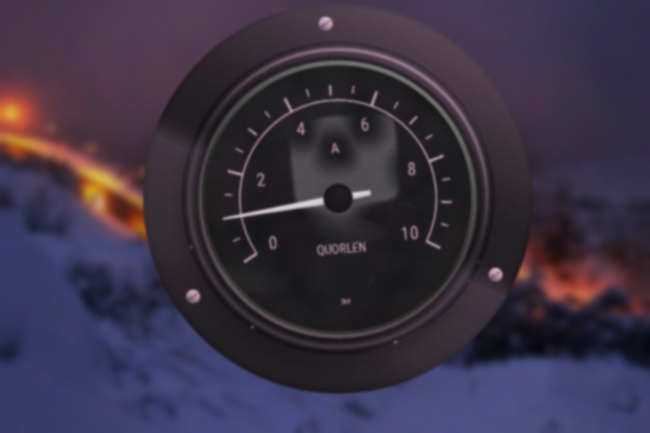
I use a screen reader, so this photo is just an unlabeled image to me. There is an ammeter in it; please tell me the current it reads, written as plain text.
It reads 1 A
